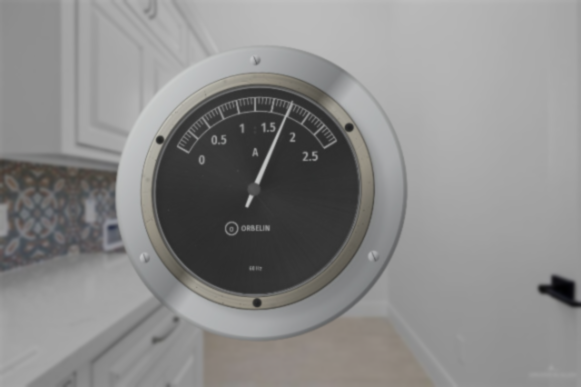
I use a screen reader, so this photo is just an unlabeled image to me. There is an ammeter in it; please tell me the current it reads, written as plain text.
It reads 1.75 A
